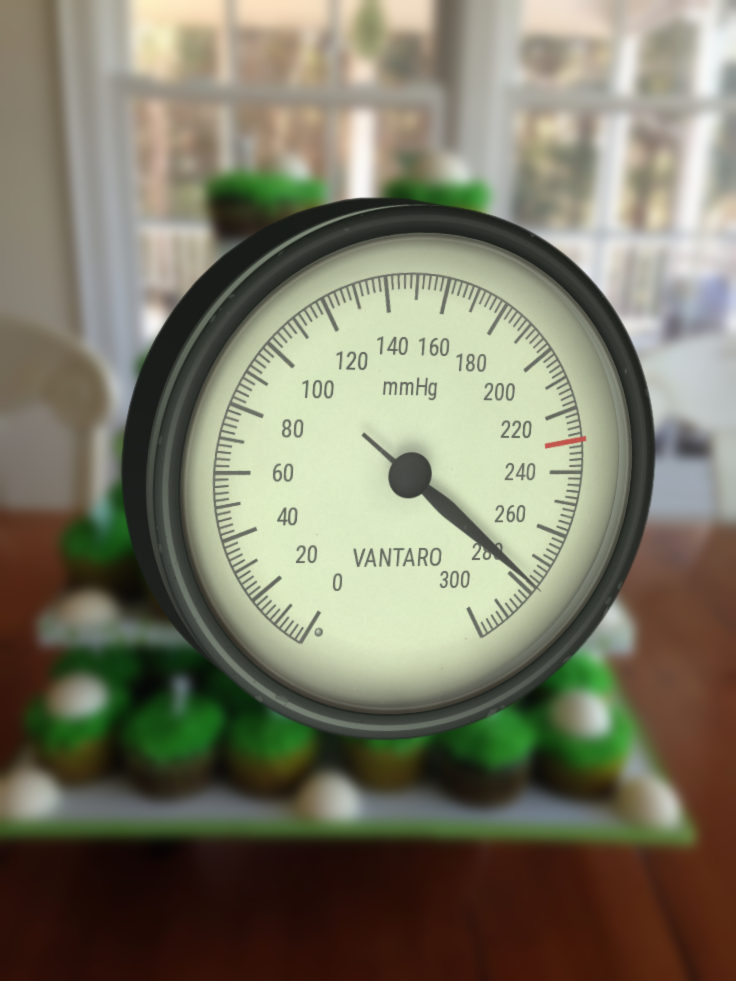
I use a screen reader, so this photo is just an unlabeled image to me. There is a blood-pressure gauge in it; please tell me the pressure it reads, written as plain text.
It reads 278 mmHg
